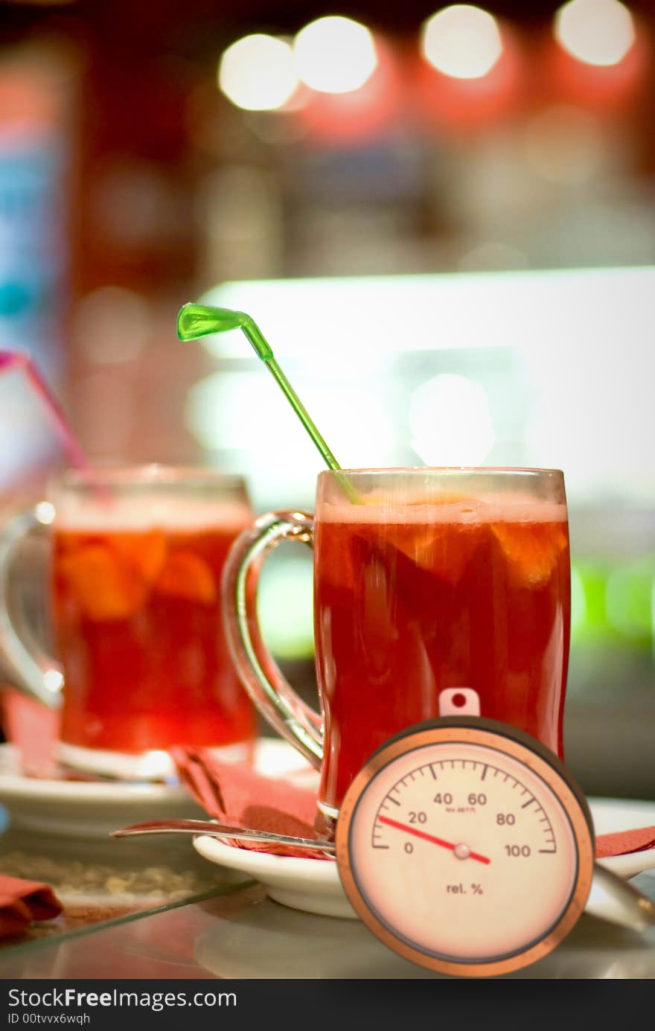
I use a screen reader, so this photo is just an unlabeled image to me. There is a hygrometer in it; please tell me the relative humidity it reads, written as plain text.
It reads 12 %
